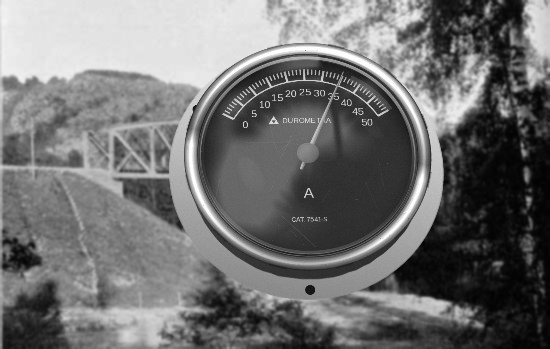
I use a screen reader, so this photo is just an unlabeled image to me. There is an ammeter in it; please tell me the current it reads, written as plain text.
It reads 35 A
